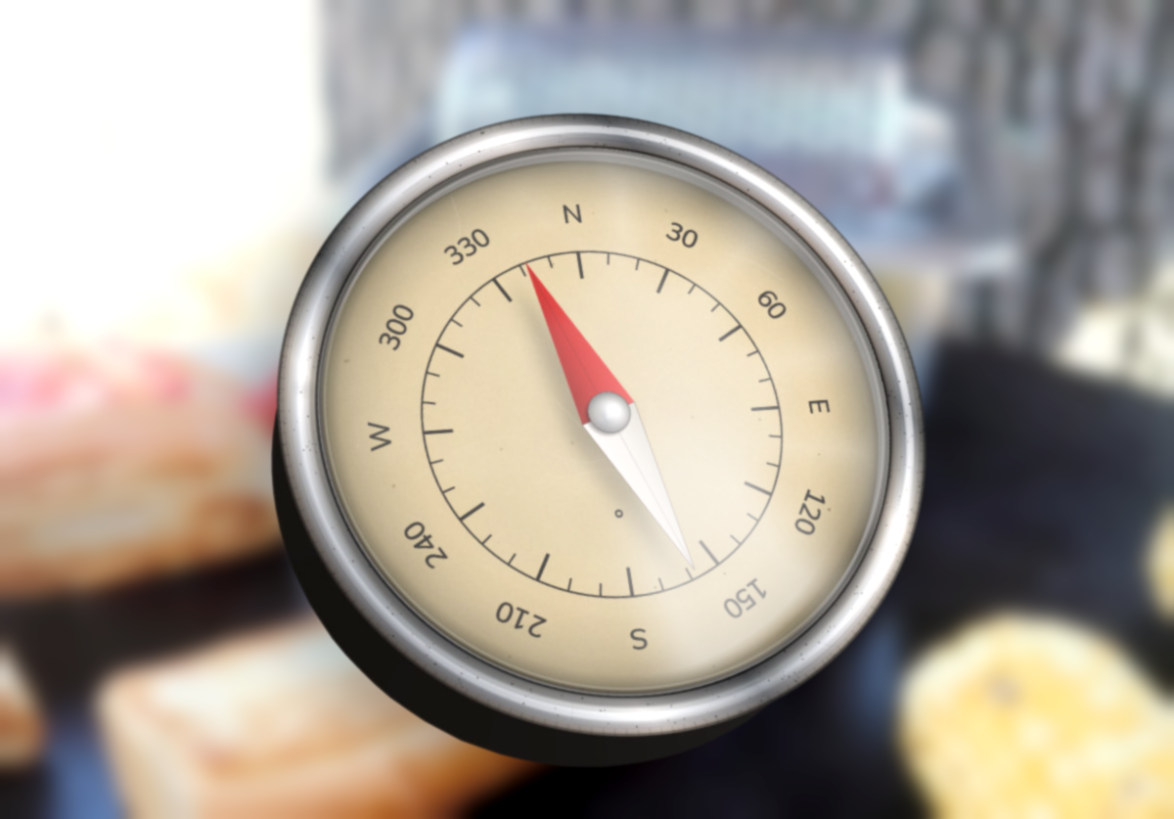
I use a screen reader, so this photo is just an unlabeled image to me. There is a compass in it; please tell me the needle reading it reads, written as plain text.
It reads 340 °
